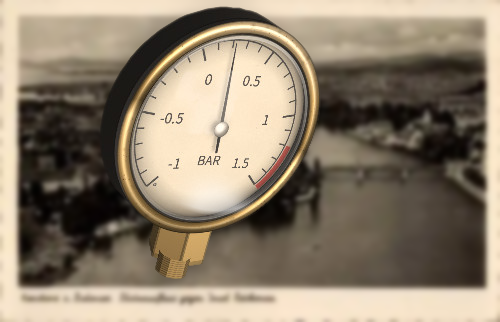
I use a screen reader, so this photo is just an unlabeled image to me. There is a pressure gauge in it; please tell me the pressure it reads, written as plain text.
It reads 0.2 bar
